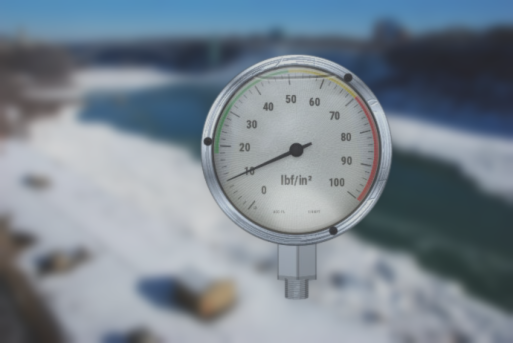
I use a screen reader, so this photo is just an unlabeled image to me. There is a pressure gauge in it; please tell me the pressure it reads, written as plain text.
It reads 10 psi
